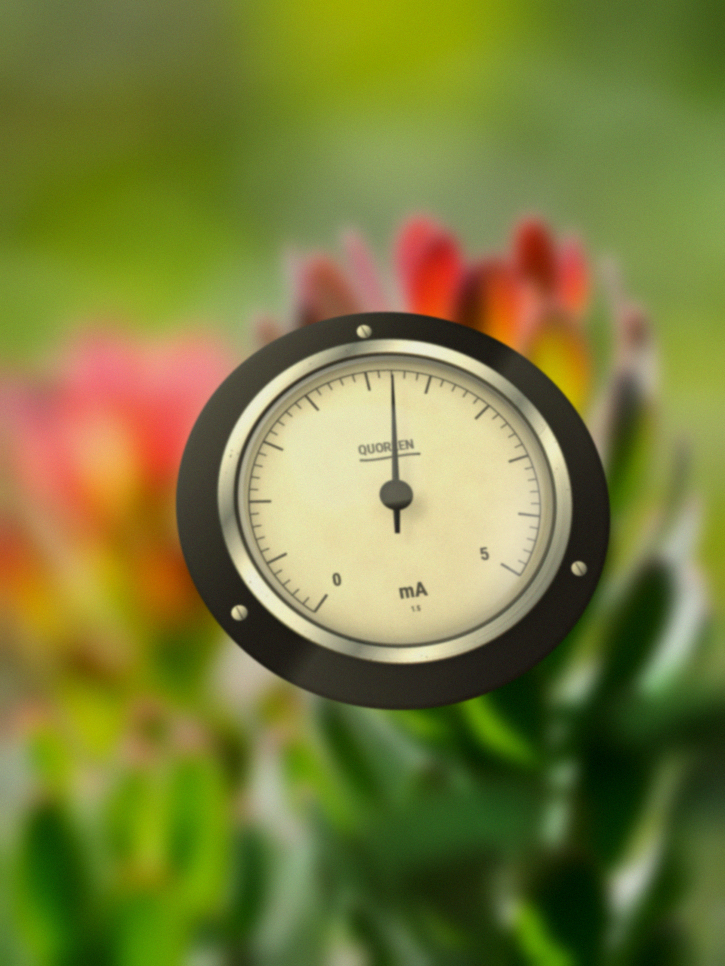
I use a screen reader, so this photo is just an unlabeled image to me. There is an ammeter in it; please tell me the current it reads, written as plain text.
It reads 2.7 mA
